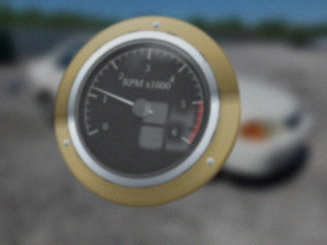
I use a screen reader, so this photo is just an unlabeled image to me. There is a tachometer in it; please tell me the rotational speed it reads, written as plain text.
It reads 1200 rpm
